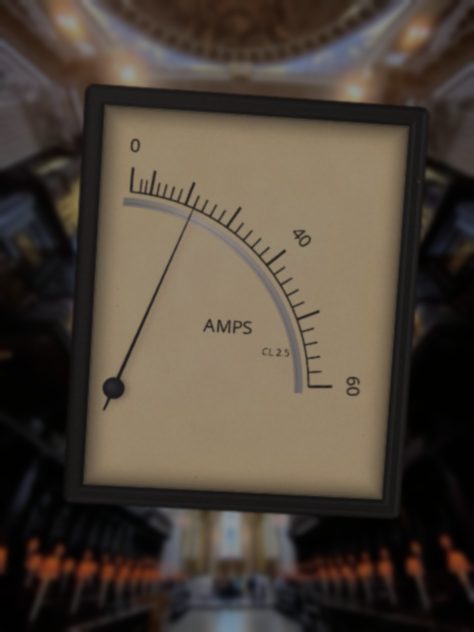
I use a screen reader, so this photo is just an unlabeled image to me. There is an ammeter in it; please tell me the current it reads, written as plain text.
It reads 22 A
